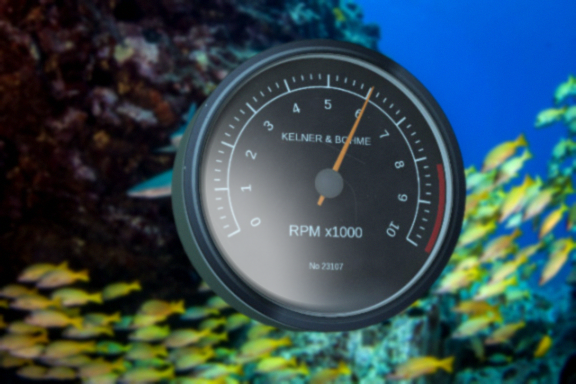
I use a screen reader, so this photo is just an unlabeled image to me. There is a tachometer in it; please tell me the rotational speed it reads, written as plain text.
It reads 6000 rpm
